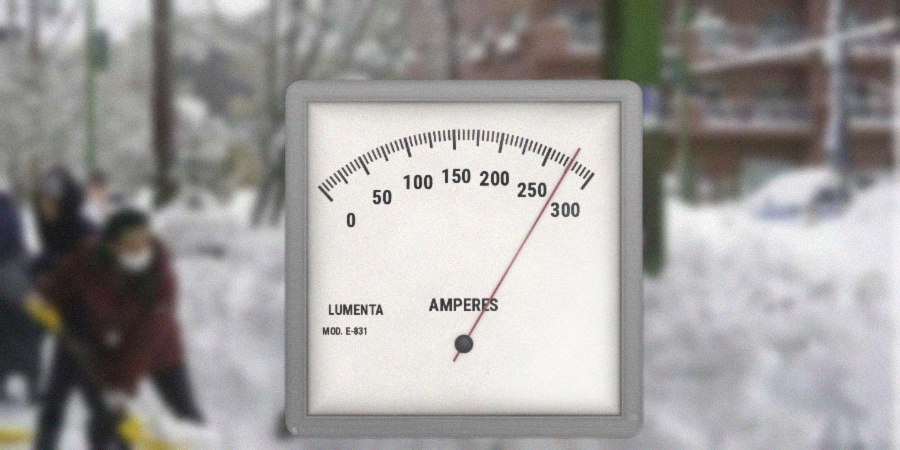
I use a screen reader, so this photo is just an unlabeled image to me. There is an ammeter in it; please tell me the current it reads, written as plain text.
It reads 275 A
